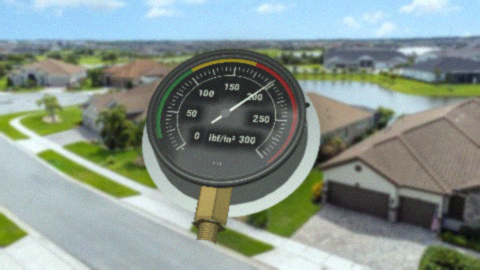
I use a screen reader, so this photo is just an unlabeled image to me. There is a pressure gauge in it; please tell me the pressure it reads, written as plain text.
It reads 200 psi
